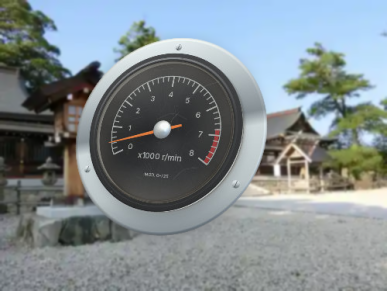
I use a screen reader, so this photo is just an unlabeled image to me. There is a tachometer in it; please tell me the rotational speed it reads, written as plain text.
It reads 400 rpm
